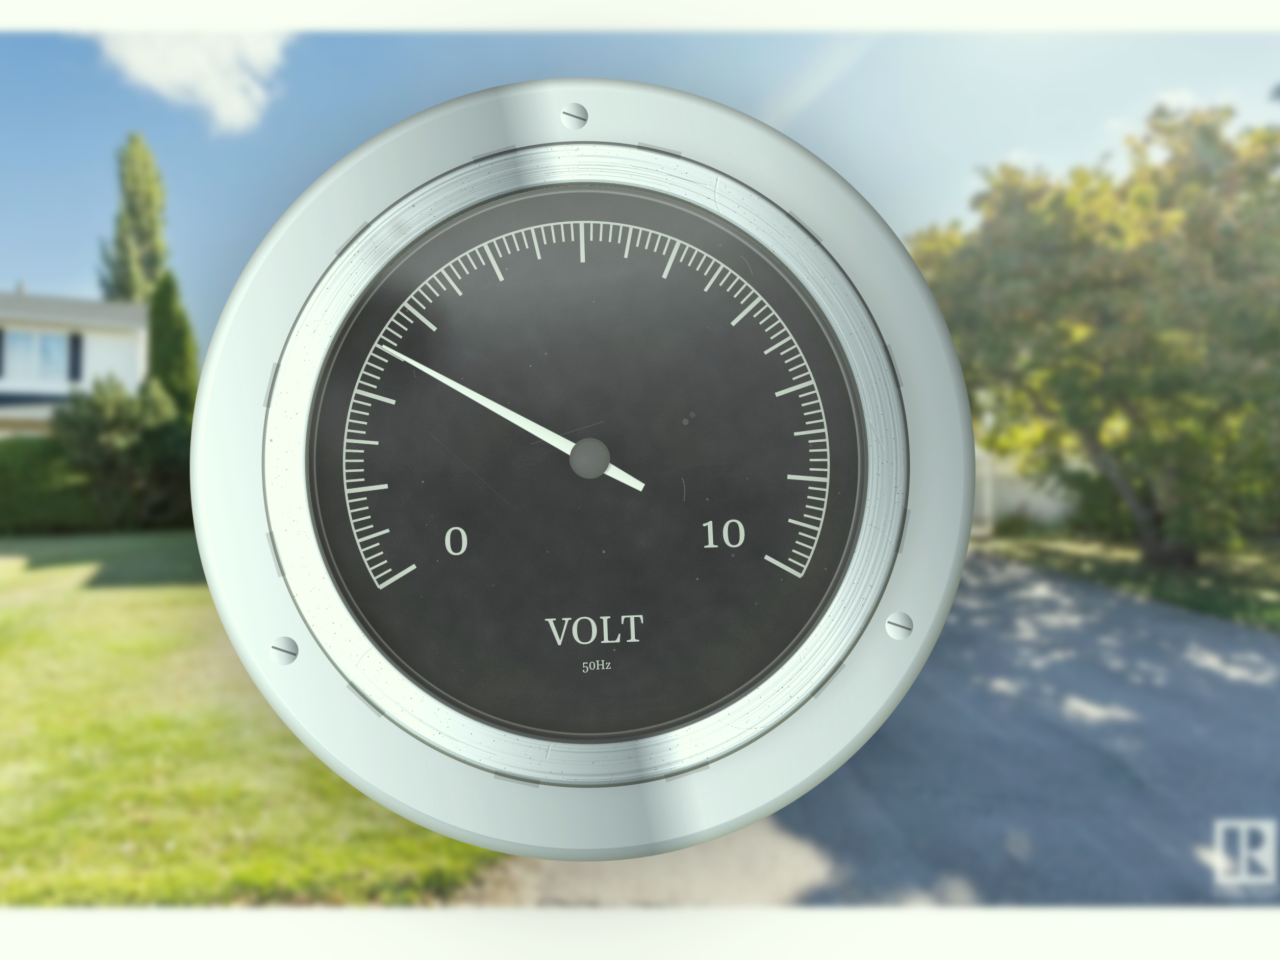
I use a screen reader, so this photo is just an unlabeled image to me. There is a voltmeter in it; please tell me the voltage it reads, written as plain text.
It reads 2.5 V
